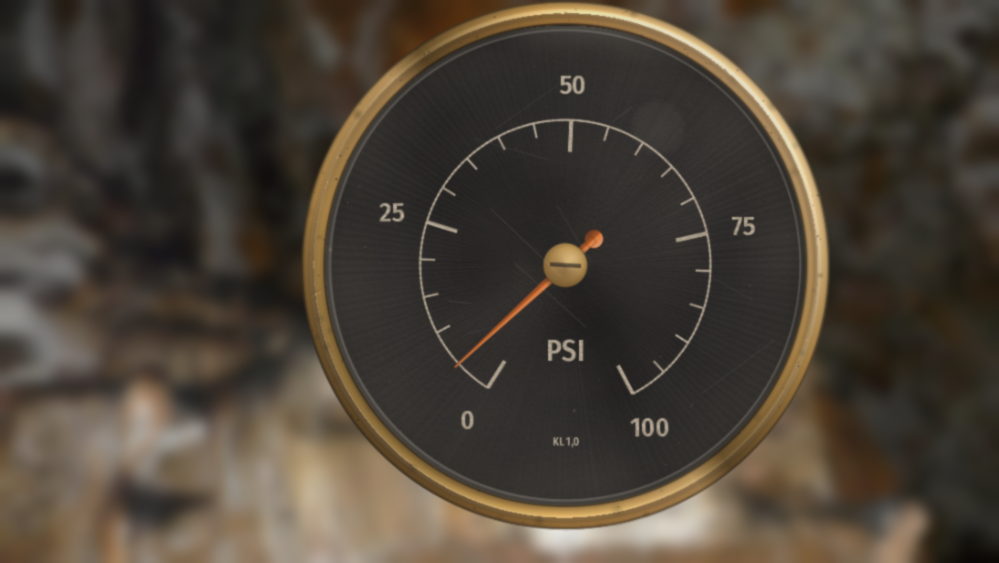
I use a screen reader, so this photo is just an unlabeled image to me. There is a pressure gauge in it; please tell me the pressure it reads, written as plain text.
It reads 5 psi
